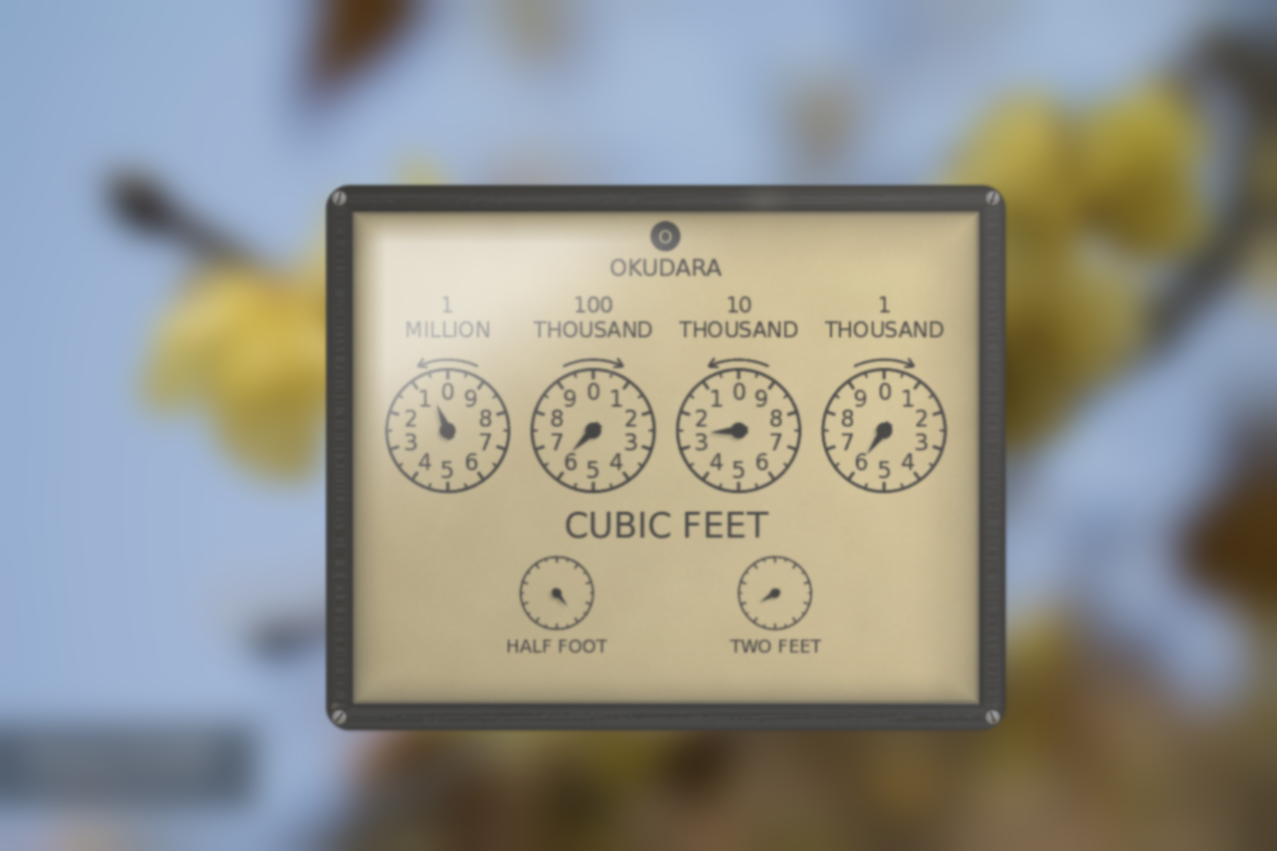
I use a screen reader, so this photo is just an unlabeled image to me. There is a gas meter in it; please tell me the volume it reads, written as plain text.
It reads 62600 ft³
